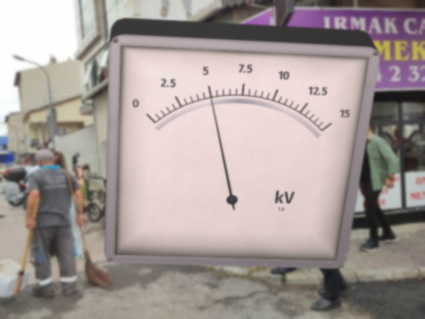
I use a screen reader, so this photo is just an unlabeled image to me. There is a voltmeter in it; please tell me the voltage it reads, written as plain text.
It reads 5 kV
